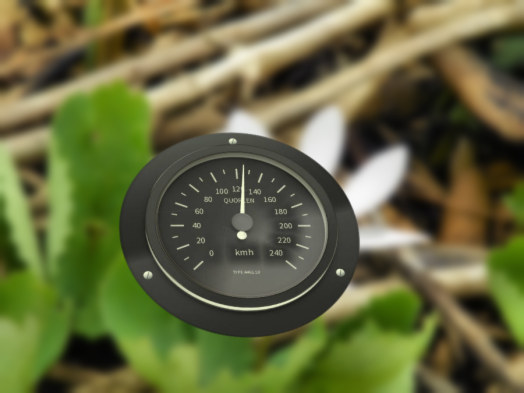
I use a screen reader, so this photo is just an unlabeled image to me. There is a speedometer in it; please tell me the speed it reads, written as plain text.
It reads 125 km/h
